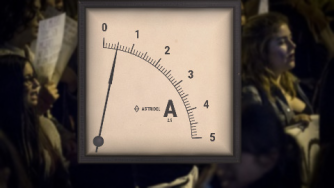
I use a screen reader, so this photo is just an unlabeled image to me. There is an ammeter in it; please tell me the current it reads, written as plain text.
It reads 0.5 A
